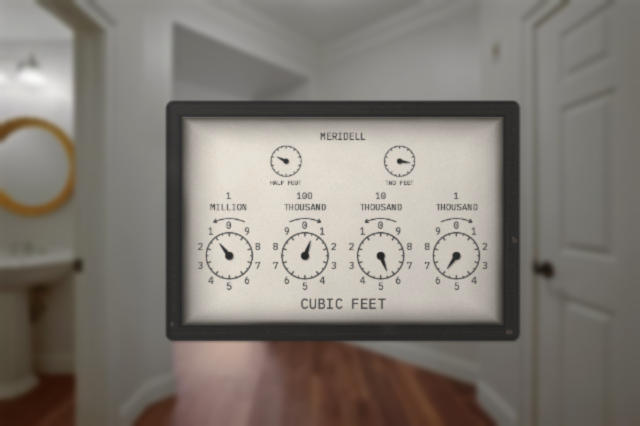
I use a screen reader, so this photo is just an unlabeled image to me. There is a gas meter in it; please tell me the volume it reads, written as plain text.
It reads 105600 ft³
